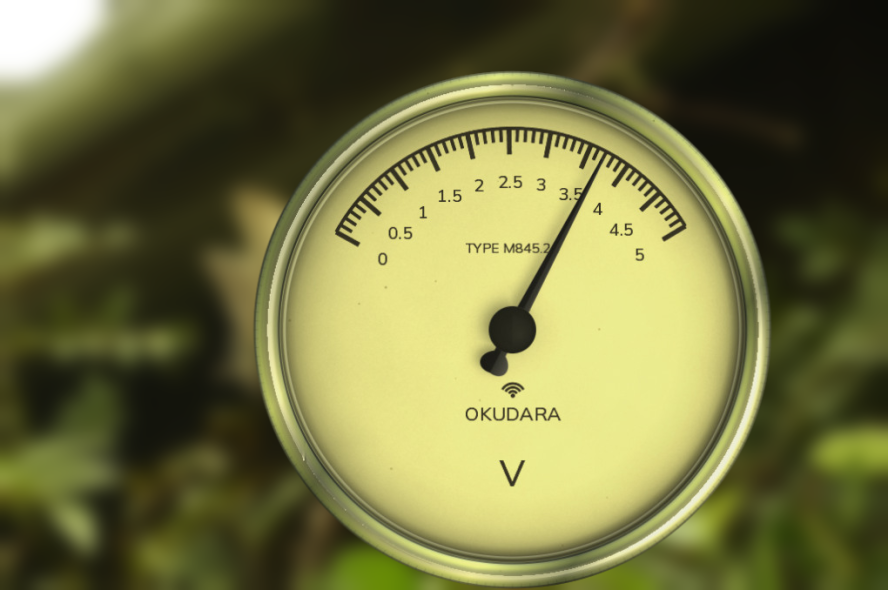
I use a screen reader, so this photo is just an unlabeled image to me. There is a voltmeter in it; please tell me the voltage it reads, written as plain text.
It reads 3.7 V
